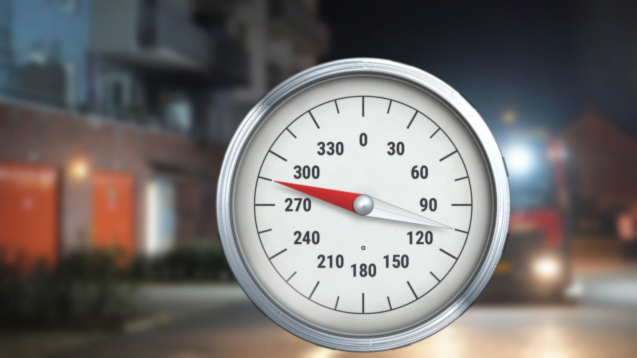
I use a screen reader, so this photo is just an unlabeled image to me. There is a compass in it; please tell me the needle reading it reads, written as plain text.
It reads 285 °
